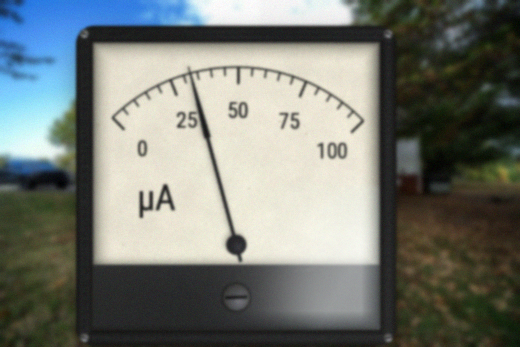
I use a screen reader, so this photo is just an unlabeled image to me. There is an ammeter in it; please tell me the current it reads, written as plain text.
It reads 32.5 µA
